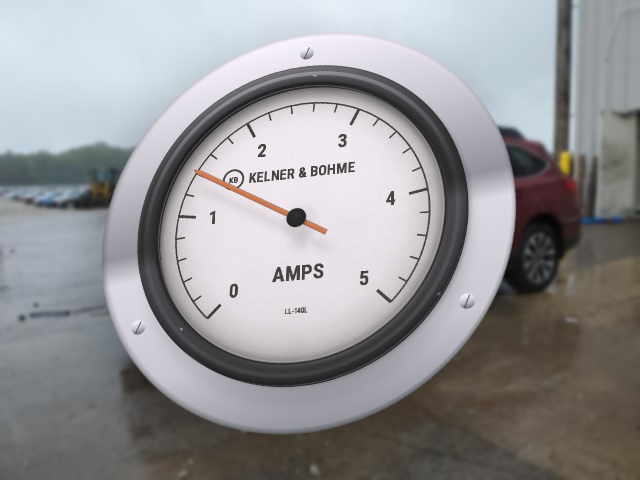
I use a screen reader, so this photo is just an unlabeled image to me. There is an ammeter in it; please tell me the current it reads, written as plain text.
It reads 1.4 A
